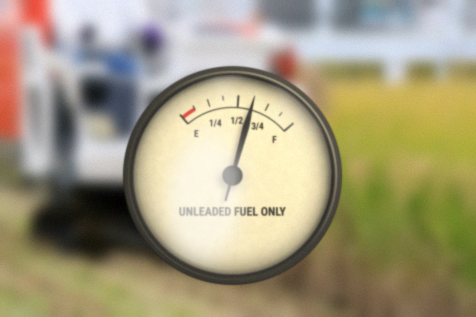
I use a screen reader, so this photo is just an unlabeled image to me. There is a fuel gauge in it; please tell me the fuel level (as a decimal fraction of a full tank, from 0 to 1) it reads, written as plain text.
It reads 0.625
